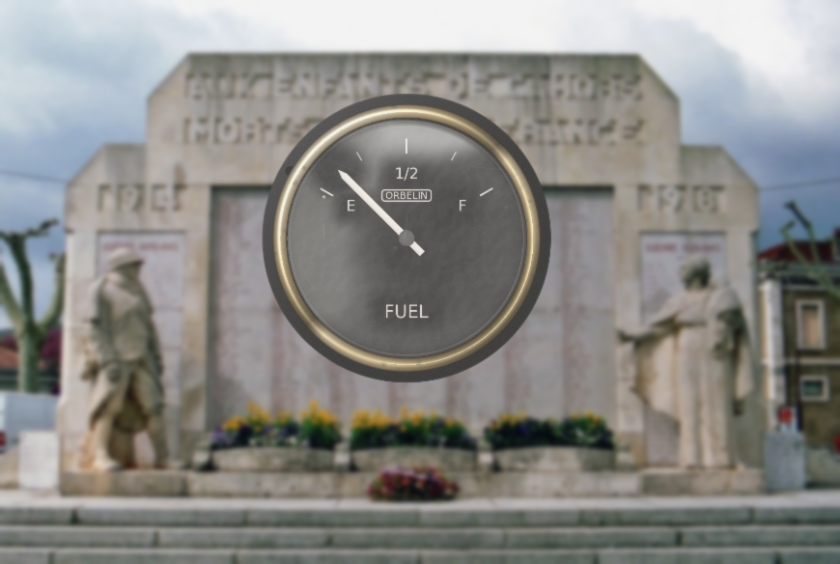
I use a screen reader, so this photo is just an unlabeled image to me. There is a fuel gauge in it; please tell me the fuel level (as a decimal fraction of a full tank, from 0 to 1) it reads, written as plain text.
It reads 0.125
